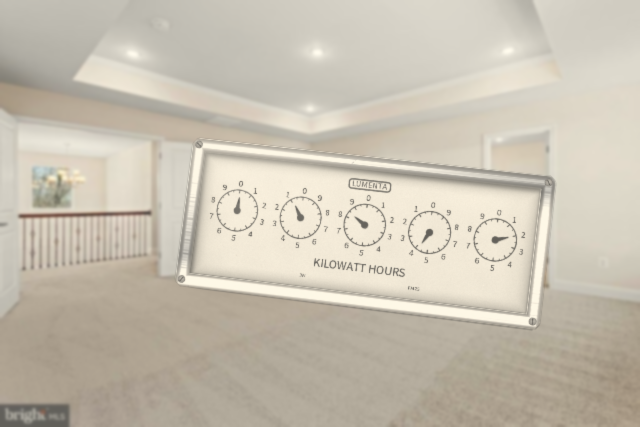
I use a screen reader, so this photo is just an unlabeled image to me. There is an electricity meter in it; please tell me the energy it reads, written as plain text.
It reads 842 kWh
